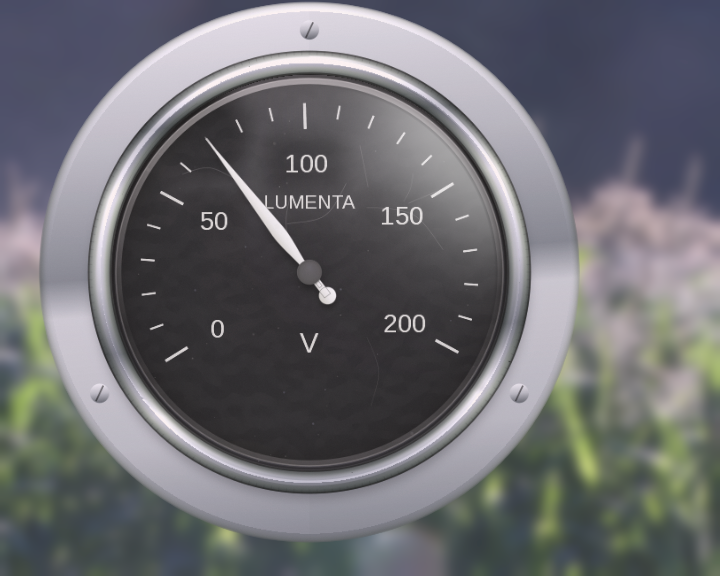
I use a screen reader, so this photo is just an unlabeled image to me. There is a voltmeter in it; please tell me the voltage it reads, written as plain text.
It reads 70 V
